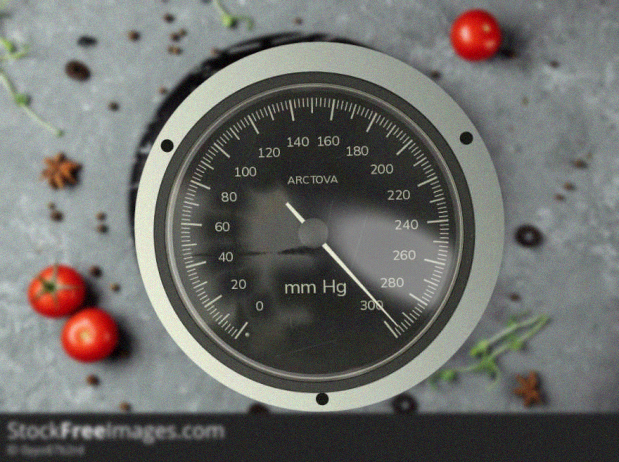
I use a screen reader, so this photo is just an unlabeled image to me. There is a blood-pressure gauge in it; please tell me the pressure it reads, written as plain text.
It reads 296 mmHg
